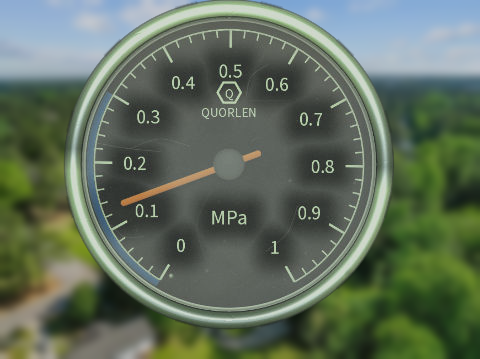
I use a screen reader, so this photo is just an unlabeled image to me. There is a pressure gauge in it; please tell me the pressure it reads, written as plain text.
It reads 0.13 MPa
